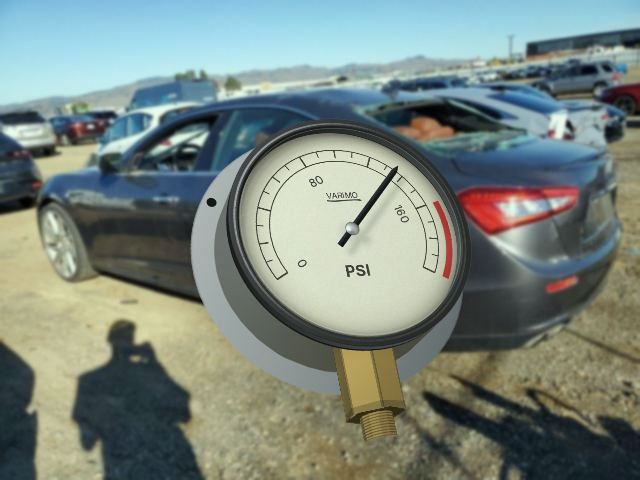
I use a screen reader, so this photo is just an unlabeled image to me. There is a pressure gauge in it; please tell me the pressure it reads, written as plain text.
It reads 135 psi
